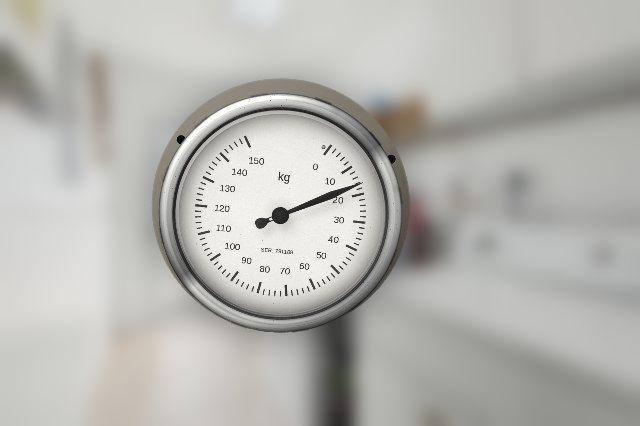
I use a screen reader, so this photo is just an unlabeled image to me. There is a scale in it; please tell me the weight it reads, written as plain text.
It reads 16 kg
